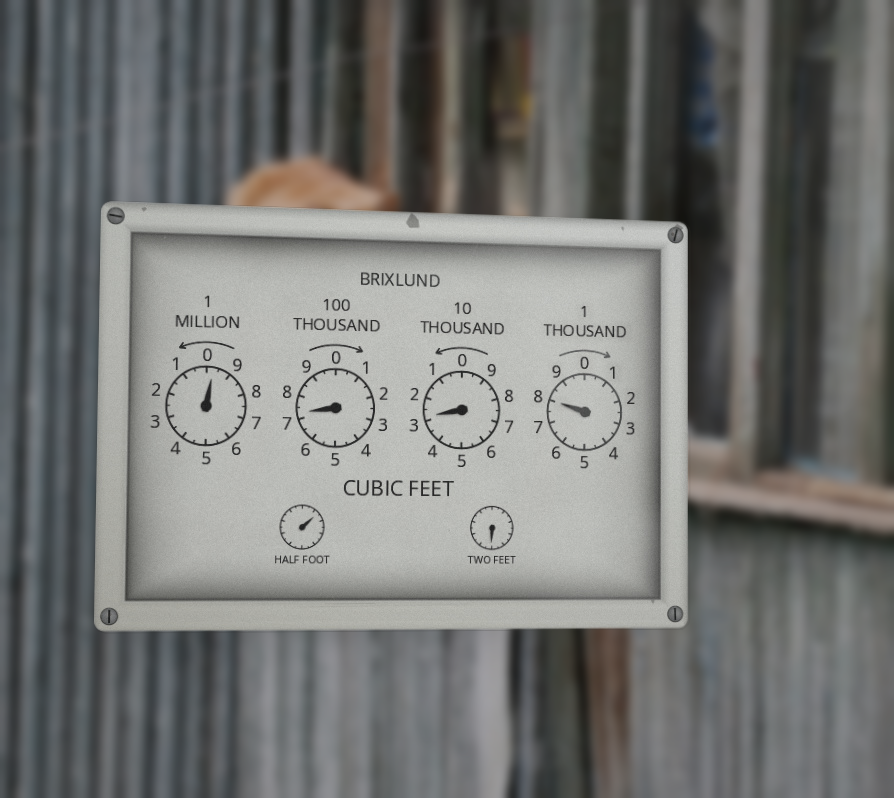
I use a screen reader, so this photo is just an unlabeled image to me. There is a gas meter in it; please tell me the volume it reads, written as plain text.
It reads 972800 ft³
